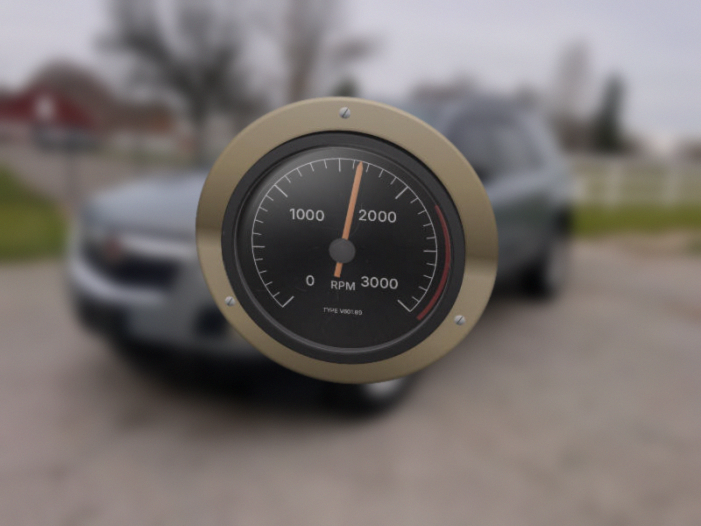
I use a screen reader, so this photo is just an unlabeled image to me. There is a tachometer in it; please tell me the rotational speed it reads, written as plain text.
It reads 1650 rpm
